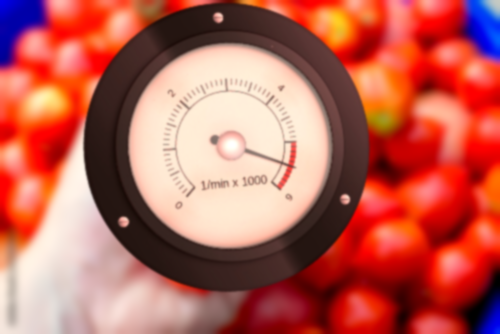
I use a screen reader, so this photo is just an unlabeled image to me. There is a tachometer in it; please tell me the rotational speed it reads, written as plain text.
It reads 5500 rpm
